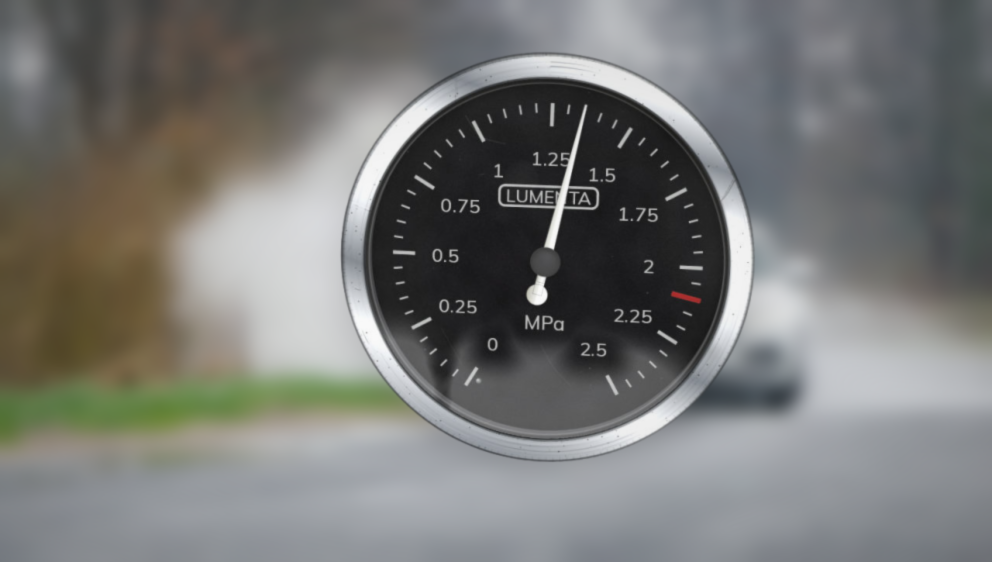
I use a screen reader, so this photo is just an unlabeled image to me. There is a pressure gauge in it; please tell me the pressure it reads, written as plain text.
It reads 1.35 MPa
